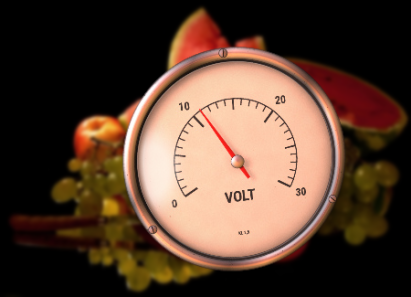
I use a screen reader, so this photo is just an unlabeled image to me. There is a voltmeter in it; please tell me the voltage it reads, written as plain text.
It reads 11 V
